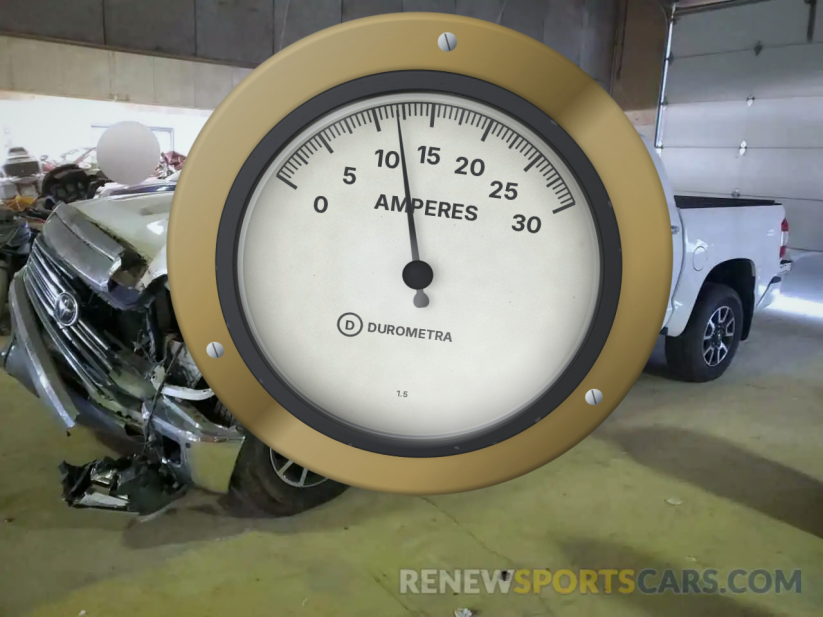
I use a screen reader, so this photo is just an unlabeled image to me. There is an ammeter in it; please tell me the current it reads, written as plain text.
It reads 12 A
